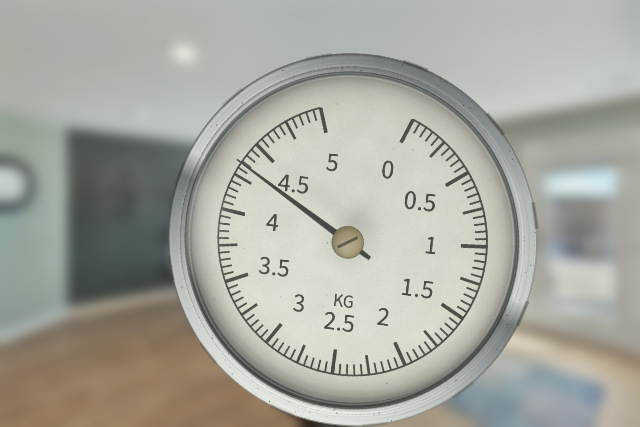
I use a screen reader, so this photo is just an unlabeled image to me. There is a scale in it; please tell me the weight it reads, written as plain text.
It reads 4.35 kg
